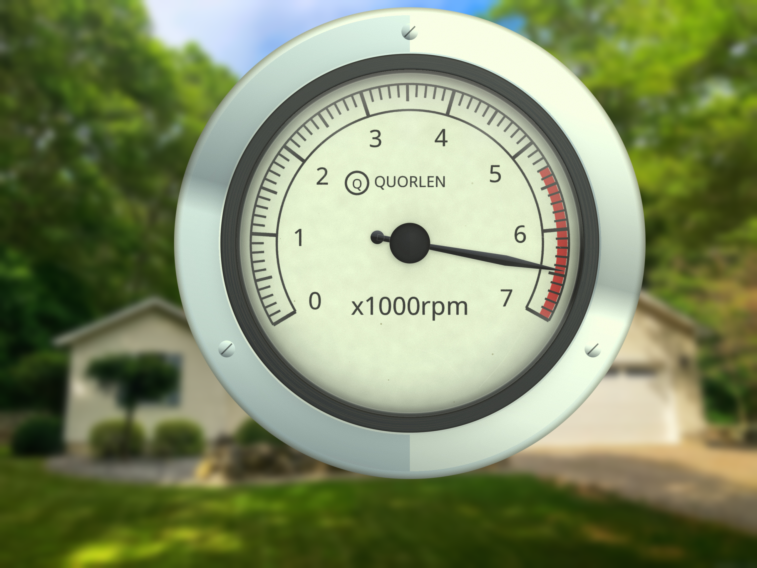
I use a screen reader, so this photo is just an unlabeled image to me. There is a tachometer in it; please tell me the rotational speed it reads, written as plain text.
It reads 6450 rpm
